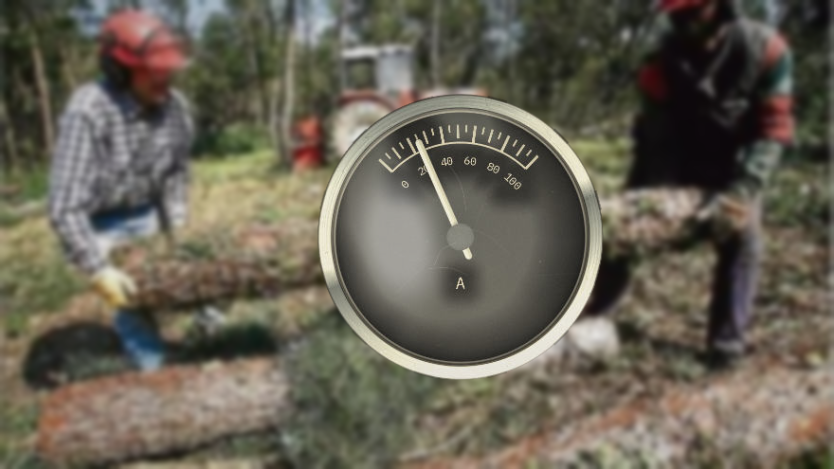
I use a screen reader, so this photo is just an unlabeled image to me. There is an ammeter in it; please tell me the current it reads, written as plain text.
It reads 25 A
